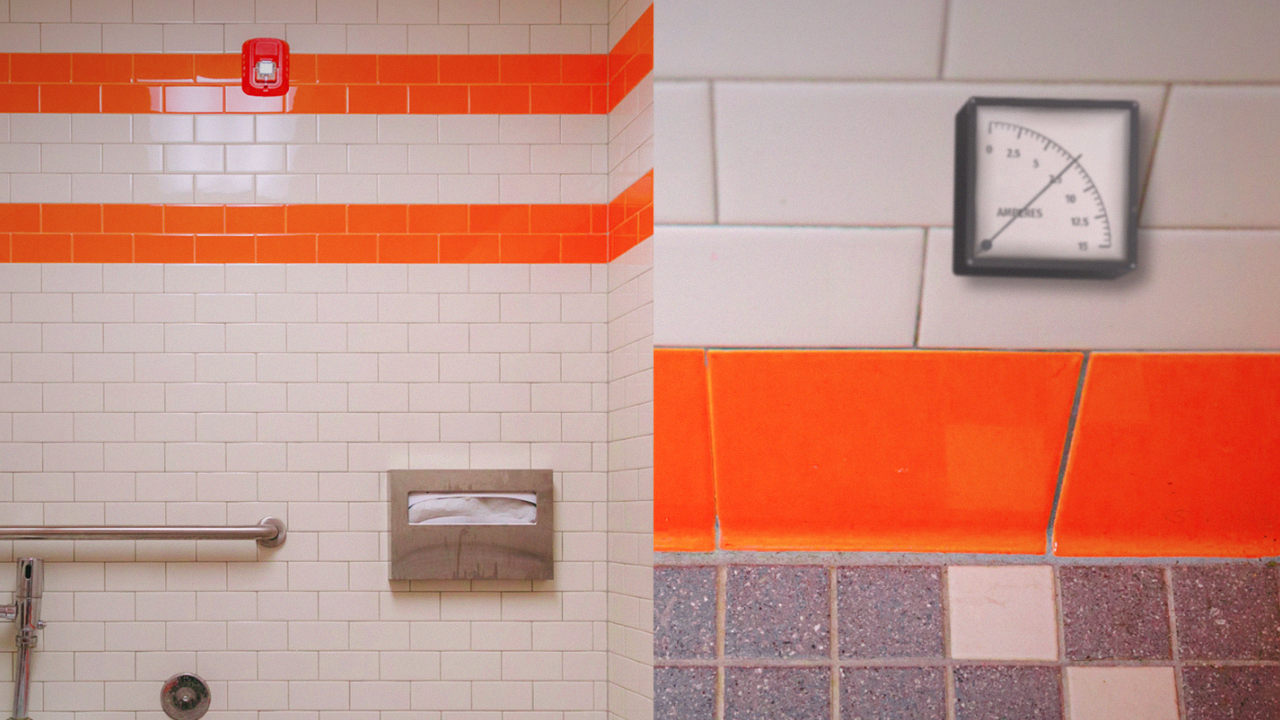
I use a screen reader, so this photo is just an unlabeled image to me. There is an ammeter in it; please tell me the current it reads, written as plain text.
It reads 7.5 A
